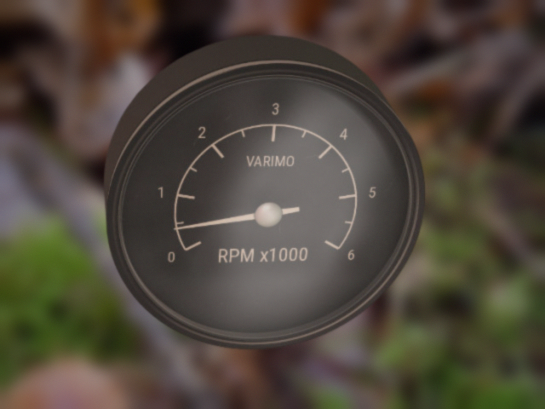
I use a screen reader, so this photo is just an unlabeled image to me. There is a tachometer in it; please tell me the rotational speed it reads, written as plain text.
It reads 500 rpm
